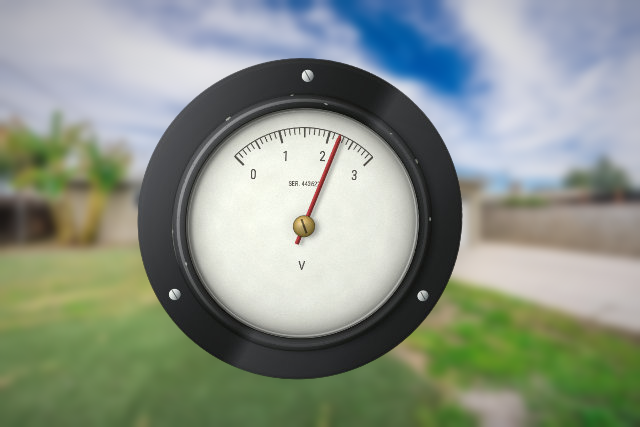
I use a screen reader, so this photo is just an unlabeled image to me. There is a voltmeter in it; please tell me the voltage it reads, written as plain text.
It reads 2.2 V
